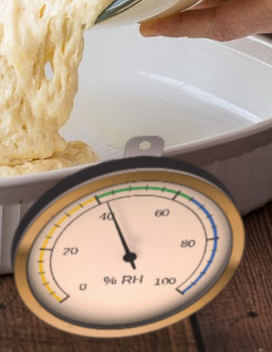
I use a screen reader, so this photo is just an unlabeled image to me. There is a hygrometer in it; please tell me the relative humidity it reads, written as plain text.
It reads 42 %
